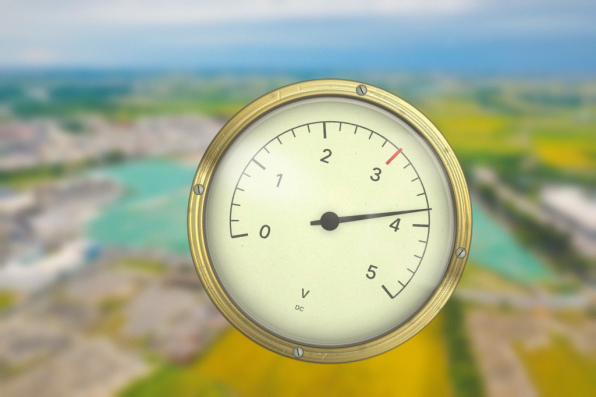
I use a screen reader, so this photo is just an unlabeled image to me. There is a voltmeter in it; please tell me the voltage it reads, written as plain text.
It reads 3.8 V
